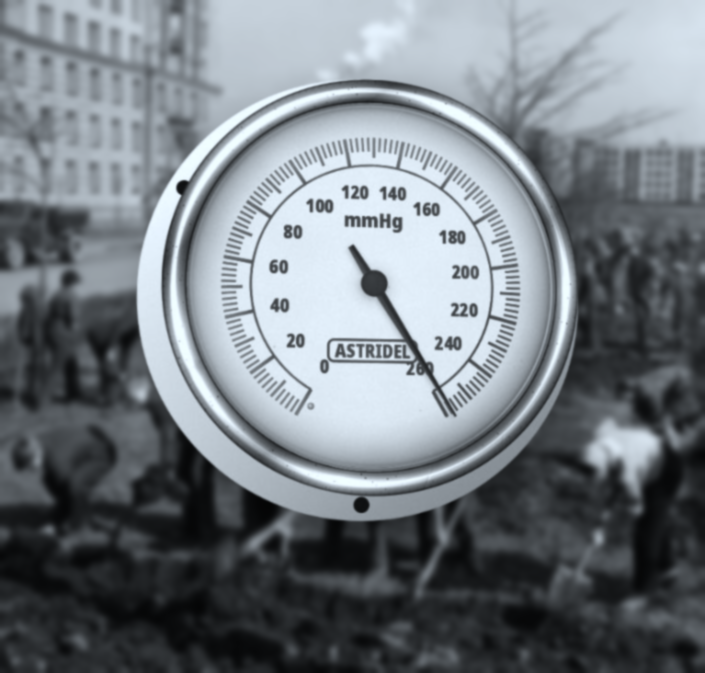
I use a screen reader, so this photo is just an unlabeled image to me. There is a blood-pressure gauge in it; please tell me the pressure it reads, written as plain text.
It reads 258 mmHg
